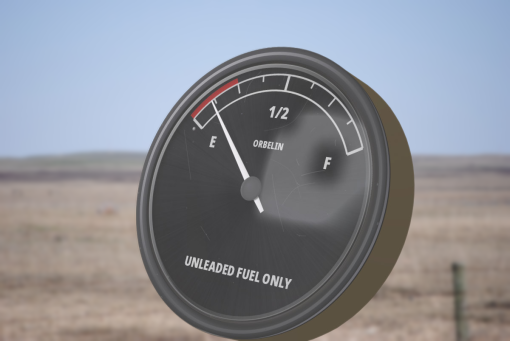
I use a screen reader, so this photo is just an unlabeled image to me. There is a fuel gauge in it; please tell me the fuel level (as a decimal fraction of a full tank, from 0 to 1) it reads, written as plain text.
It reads 0.125
